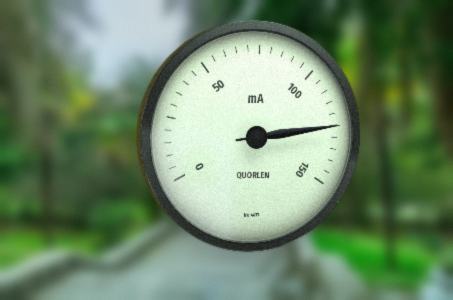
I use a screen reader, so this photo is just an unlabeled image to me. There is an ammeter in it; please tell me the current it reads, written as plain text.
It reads 125 mA
